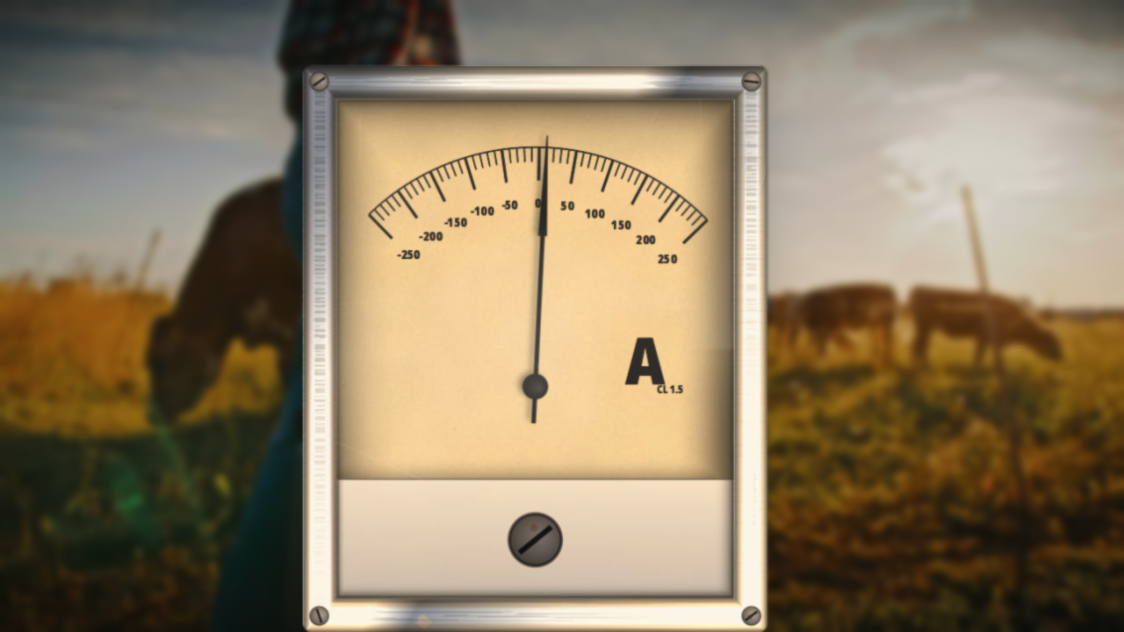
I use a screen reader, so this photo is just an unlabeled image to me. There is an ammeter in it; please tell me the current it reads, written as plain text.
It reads 10 A
